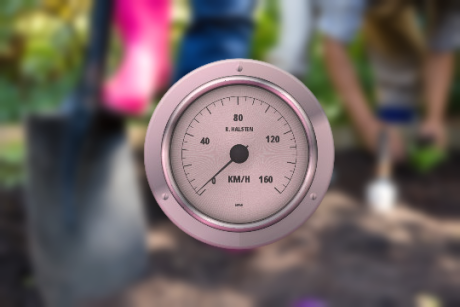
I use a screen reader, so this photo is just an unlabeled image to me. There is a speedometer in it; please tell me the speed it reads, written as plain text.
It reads 2.5 km/h
